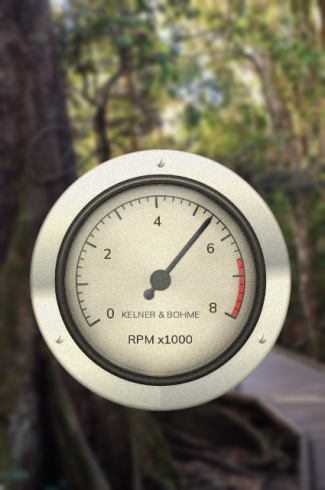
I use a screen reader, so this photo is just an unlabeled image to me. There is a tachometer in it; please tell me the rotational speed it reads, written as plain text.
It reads 5400 rpm
